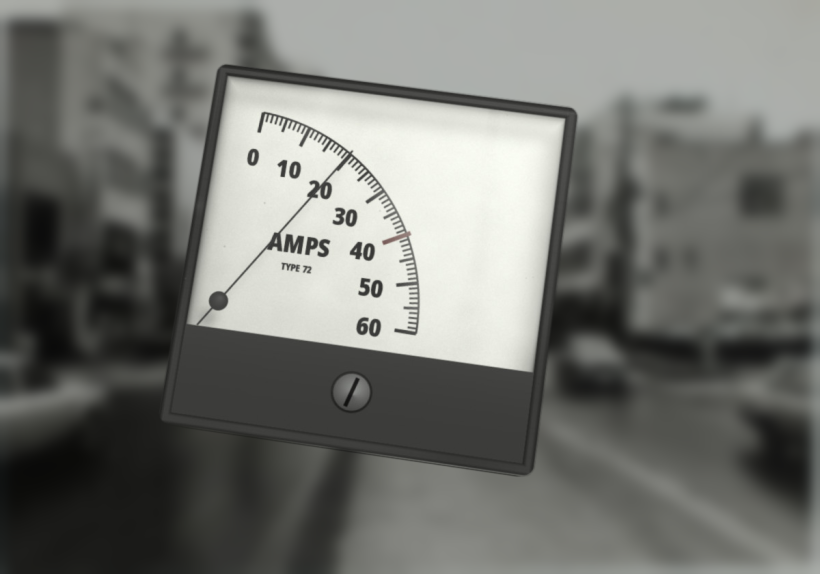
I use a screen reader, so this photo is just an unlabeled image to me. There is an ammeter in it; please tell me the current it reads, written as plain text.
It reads 20 A
